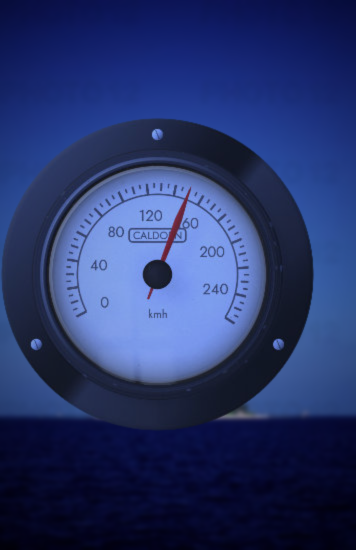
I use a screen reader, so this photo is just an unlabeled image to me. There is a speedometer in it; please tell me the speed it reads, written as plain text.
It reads 150 km/h
